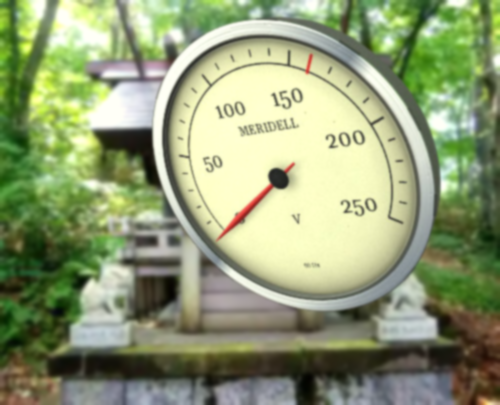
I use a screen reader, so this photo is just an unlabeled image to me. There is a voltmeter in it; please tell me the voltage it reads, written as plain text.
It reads 0 V
